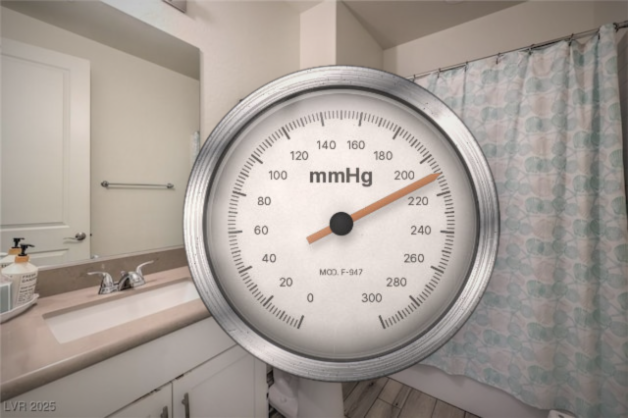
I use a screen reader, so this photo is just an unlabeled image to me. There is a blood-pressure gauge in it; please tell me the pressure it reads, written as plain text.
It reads 210 mmHg
